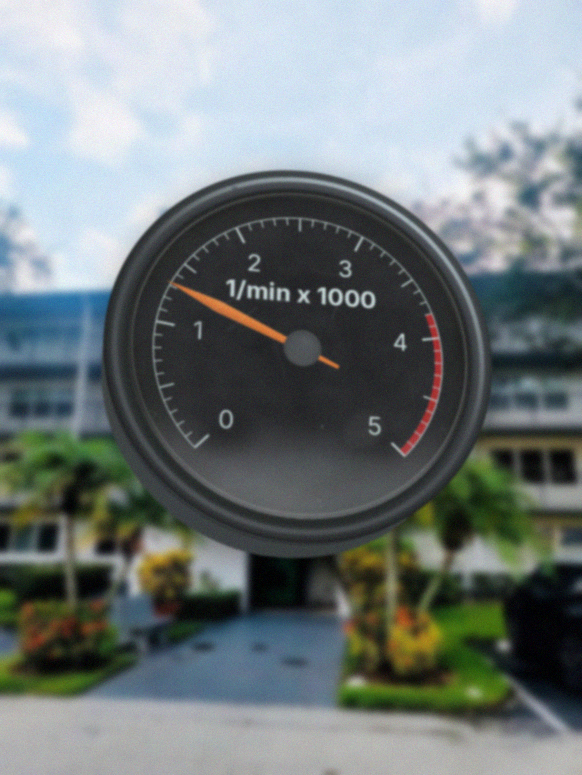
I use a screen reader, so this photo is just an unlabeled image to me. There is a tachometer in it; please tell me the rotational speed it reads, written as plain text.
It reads 1300 rpm
